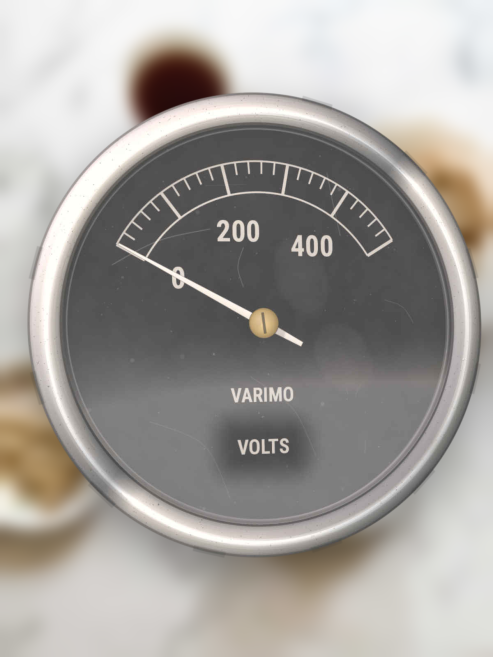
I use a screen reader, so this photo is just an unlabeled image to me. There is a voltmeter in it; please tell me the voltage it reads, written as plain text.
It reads 0 V
